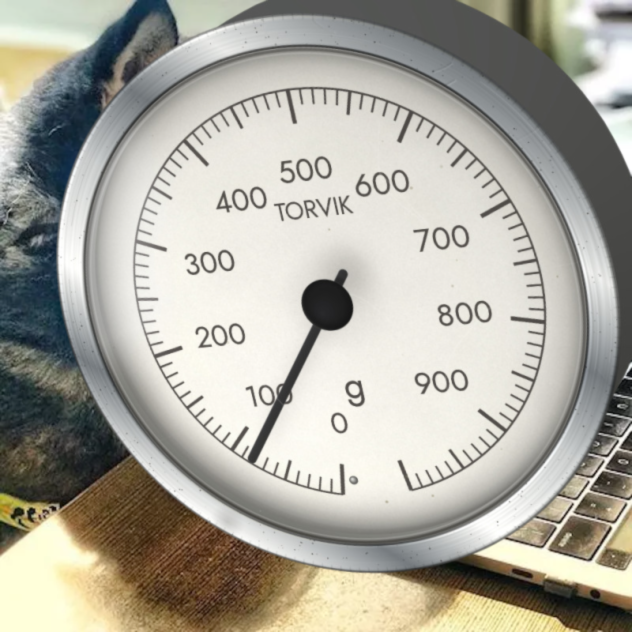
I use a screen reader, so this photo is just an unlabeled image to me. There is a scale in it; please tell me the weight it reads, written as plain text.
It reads 80 g
